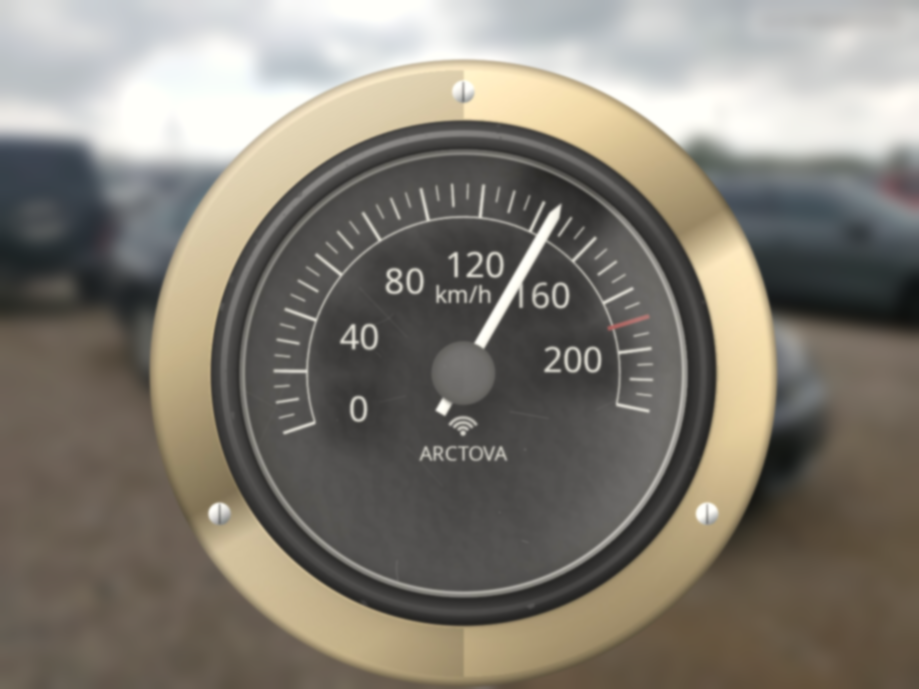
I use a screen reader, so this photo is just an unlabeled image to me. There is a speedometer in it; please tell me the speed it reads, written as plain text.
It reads 145 km/h
